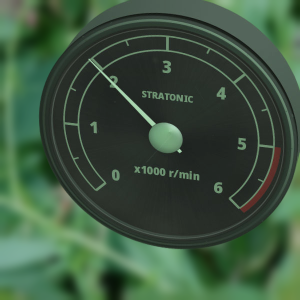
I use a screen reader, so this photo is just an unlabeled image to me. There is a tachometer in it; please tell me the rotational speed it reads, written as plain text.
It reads 2000 rpm
